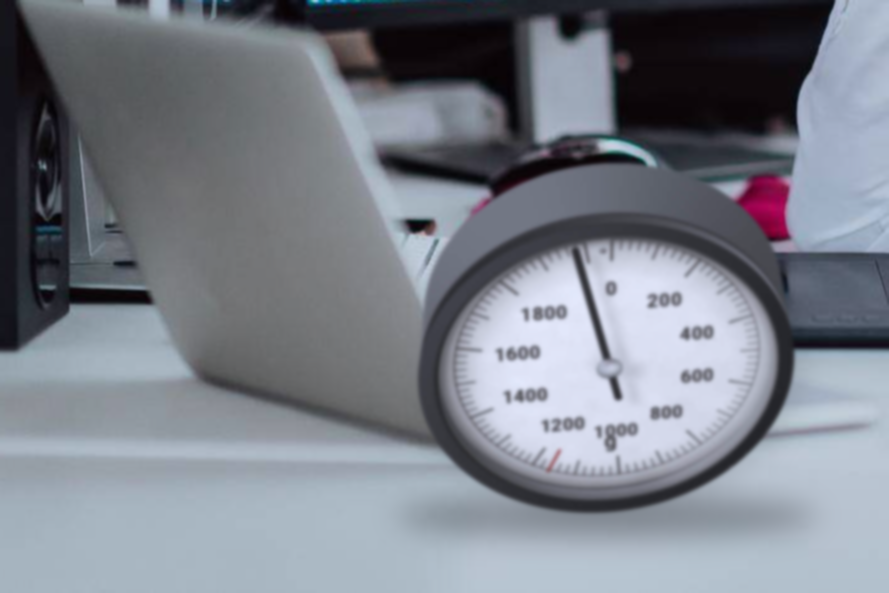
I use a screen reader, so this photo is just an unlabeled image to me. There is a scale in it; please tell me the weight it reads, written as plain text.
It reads 1980 g
